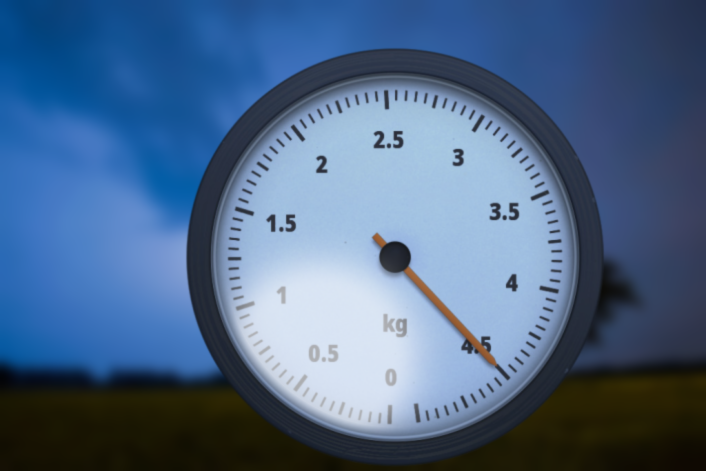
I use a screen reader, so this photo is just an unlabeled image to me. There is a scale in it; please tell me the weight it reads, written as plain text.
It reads 4.5 kg
